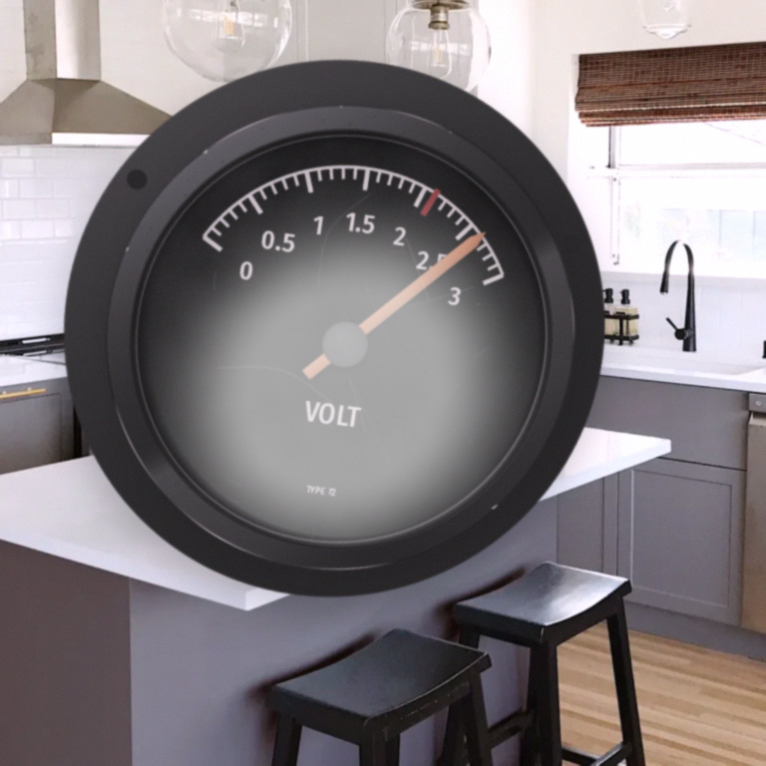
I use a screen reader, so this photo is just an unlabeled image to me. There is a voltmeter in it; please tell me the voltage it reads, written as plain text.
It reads 2.6 V
